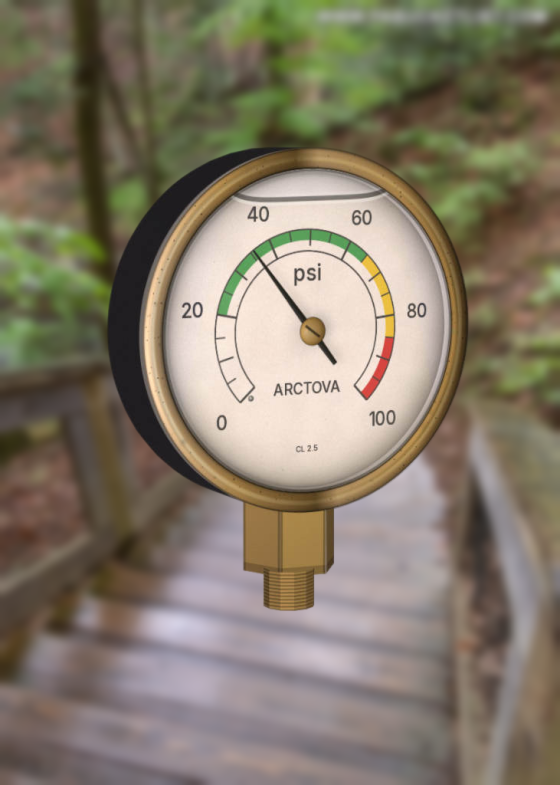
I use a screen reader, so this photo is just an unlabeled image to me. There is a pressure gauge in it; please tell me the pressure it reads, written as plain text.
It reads 35 psi
